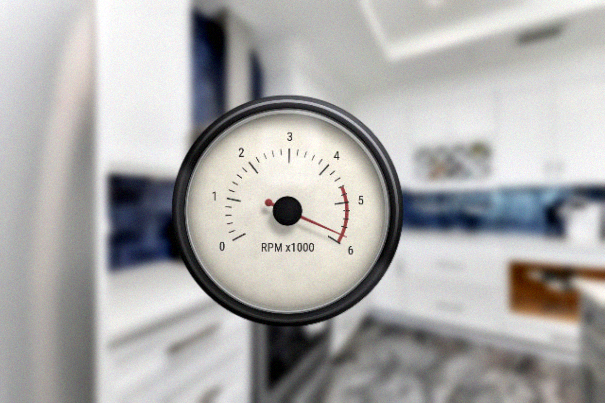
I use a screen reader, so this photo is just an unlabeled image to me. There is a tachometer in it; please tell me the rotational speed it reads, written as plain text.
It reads 5800 rpm
